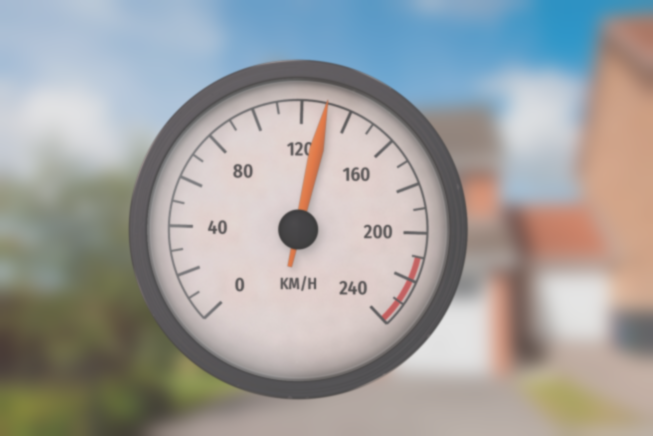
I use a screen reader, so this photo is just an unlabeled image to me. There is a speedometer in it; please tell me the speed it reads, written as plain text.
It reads 130 km/h
